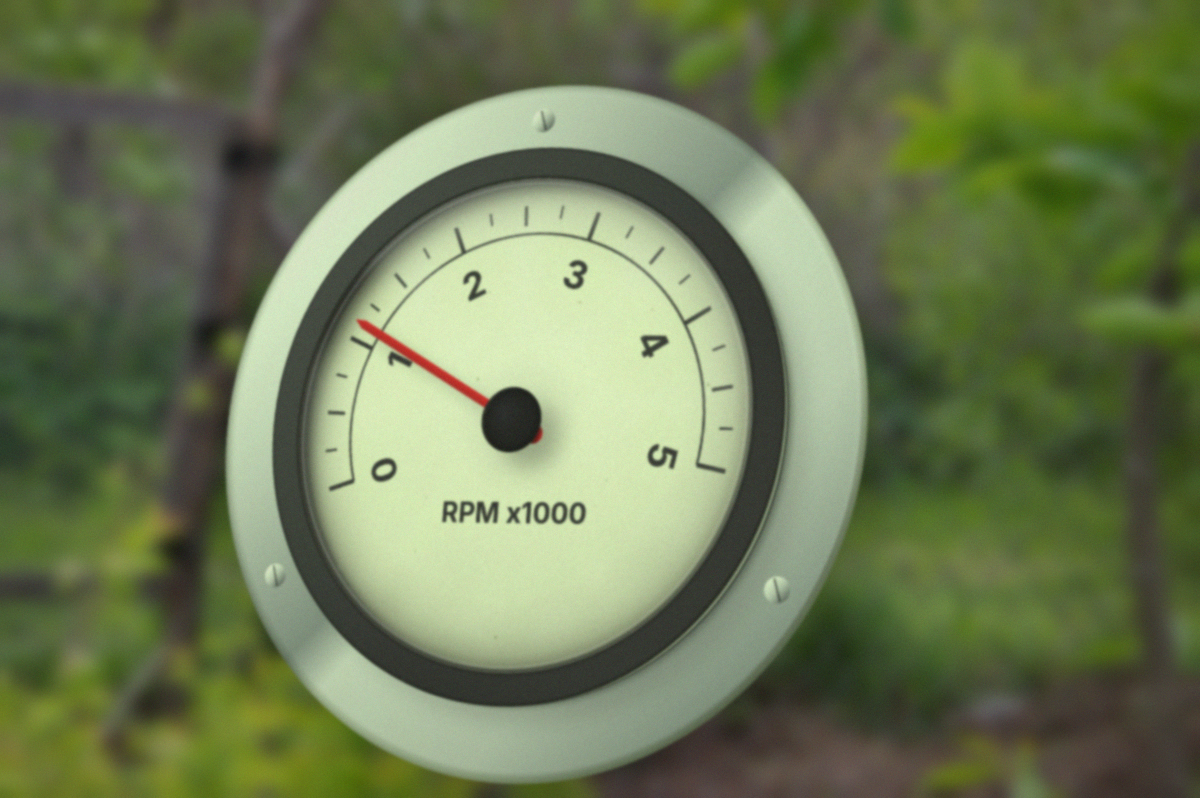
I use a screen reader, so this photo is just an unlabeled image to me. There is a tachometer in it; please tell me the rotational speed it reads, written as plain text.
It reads 1125 rpm
